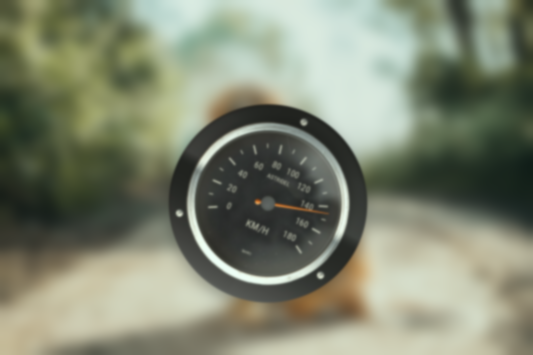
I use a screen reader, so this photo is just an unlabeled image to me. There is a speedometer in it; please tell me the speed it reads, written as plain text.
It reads 145 km/h
